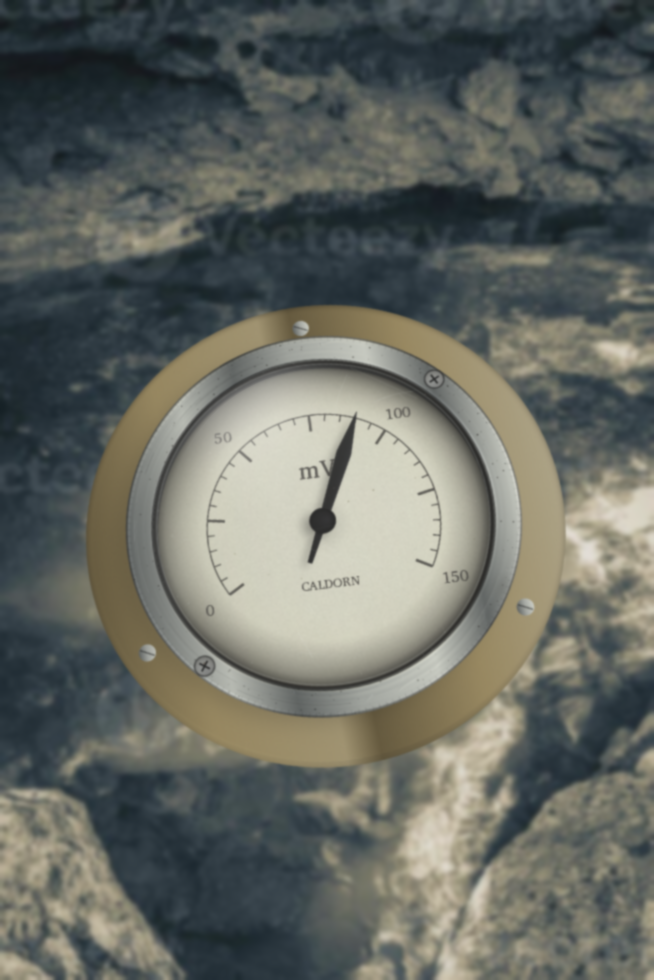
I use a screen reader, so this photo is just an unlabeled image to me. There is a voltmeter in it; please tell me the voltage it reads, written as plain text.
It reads 90 mV
